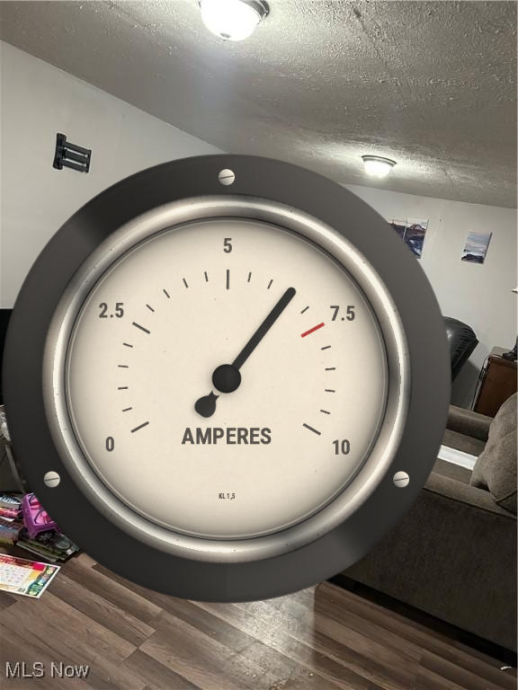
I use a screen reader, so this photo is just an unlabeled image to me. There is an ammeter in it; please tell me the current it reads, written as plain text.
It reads 6.5 A
